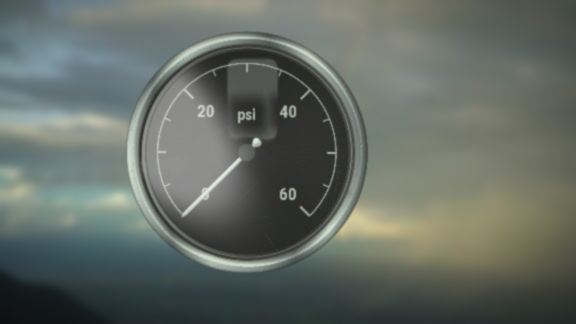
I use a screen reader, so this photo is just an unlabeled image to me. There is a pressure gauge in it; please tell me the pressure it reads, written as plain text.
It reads 0 psi
